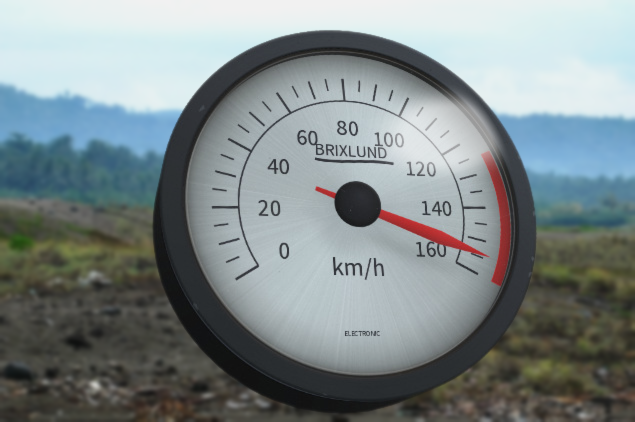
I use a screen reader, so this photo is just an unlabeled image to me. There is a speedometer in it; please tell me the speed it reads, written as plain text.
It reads 155 km/h
